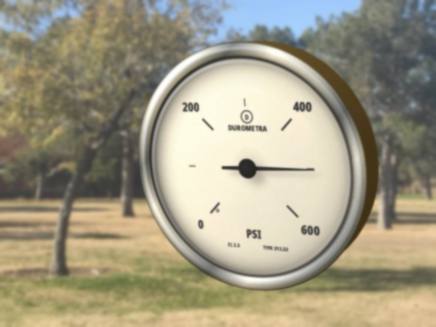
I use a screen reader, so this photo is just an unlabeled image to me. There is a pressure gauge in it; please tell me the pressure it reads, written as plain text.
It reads 500 psi
